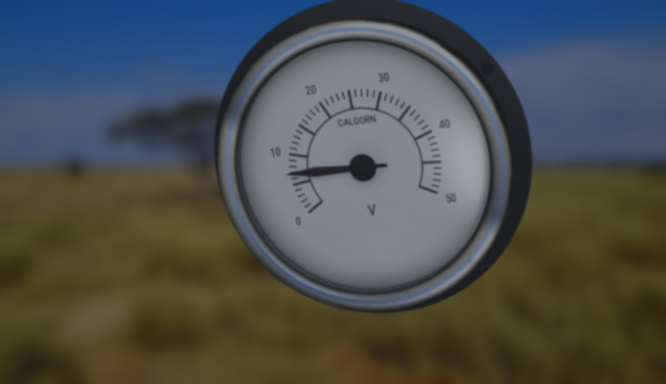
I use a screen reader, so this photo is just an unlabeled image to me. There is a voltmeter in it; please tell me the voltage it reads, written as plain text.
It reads 7 V
